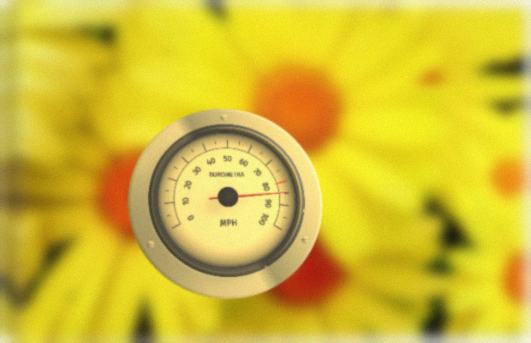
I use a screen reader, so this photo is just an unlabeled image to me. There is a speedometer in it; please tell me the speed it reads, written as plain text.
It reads 85 mph
